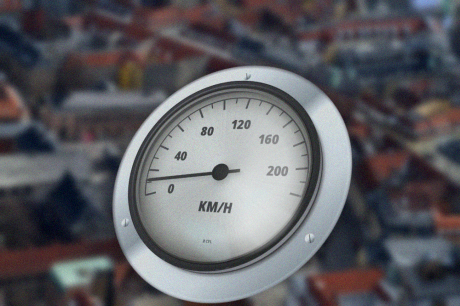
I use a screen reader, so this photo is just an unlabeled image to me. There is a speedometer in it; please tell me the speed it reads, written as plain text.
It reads 10 km/h
